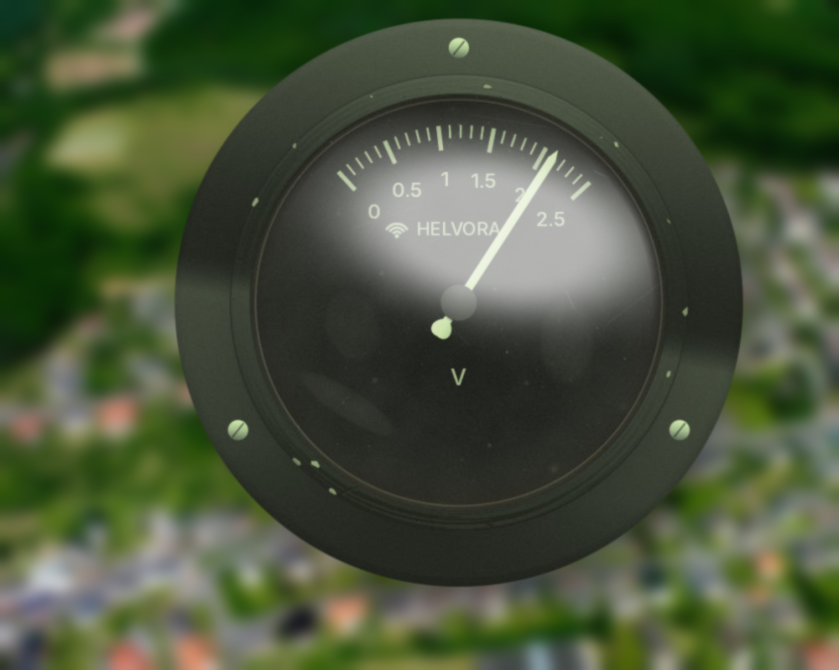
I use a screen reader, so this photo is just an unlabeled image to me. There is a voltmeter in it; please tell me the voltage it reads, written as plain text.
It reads 2.1 V
